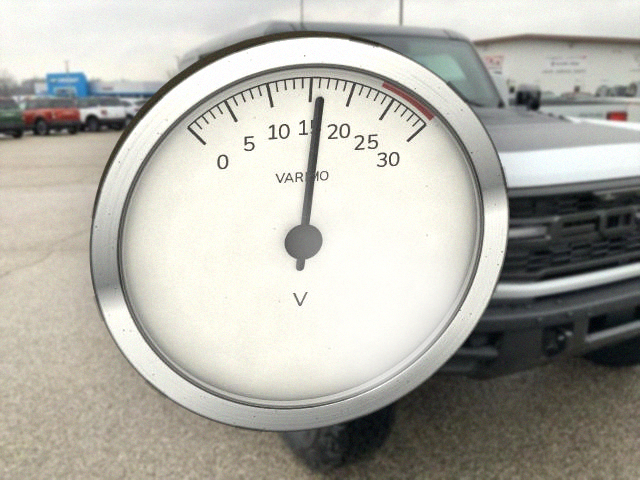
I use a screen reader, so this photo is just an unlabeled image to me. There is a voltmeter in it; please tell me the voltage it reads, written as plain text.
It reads 16 V
